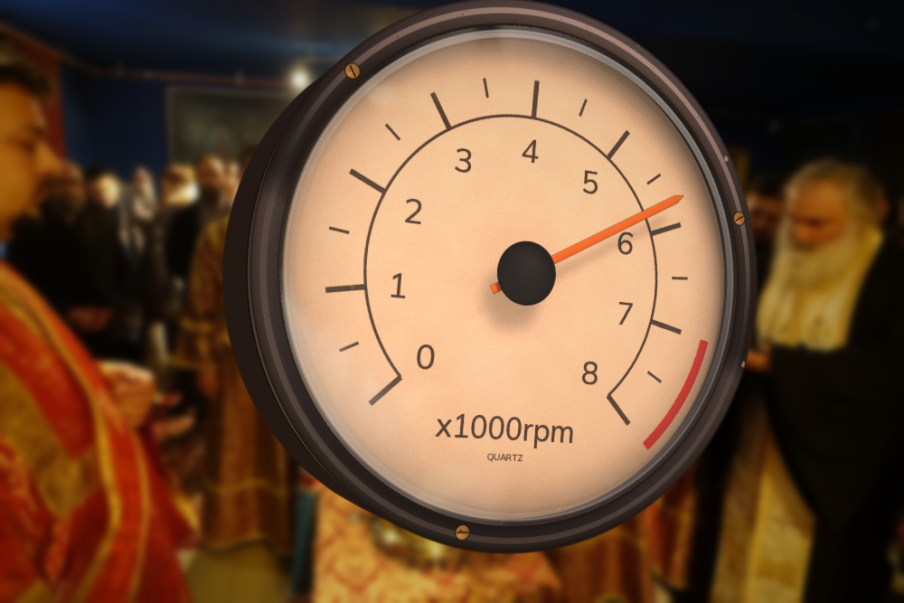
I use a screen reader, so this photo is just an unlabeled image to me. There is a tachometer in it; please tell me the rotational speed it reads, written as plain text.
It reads 5750 rpm
